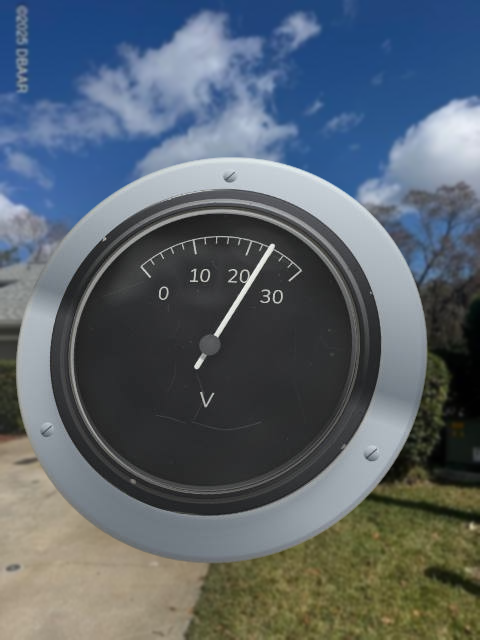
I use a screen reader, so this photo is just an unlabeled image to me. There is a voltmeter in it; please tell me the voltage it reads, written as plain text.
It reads 24 V
